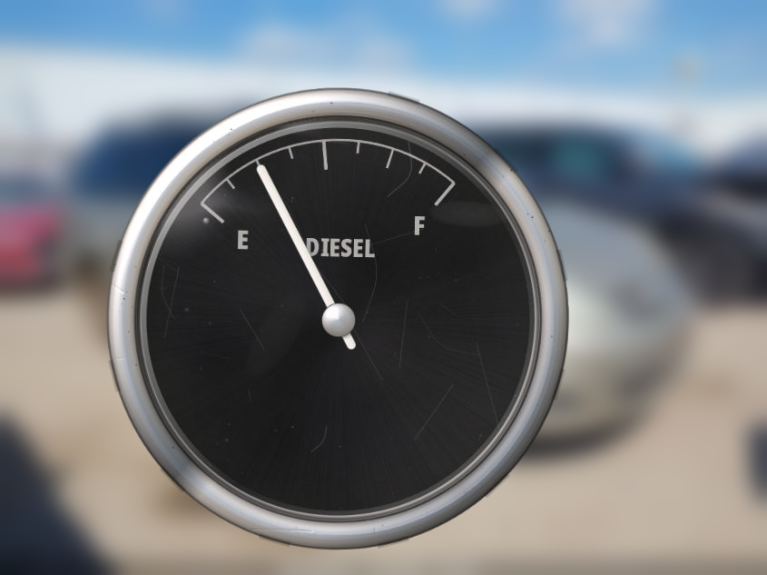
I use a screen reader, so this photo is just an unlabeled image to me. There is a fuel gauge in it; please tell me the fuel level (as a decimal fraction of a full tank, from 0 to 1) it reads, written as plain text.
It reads 0.25
